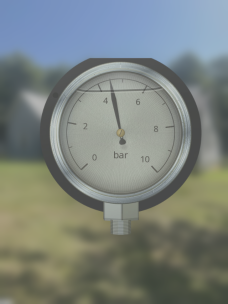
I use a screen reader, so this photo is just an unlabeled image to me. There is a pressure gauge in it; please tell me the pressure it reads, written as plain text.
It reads 4.5 bar
